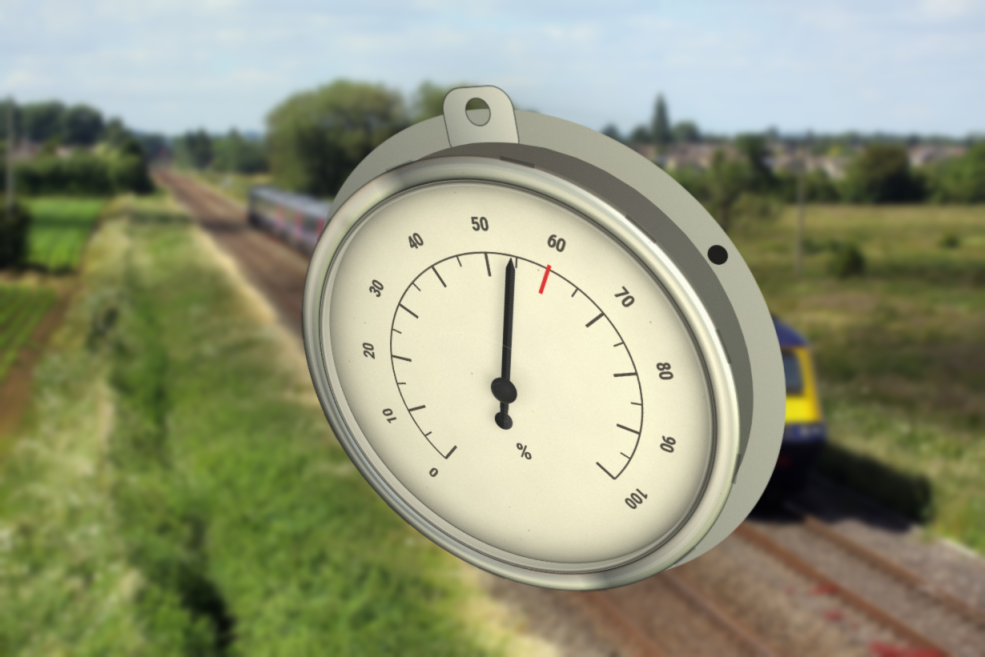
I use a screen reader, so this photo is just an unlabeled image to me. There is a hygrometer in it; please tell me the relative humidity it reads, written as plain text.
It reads 55 %
